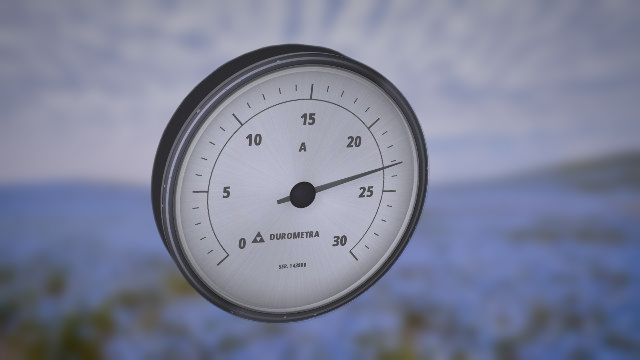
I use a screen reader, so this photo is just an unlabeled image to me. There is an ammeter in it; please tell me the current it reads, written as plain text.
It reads 23 A
